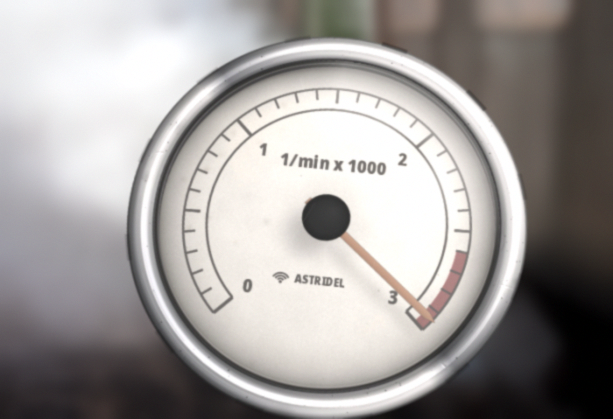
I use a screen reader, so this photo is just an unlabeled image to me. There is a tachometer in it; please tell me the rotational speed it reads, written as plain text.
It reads 2950 rpm
